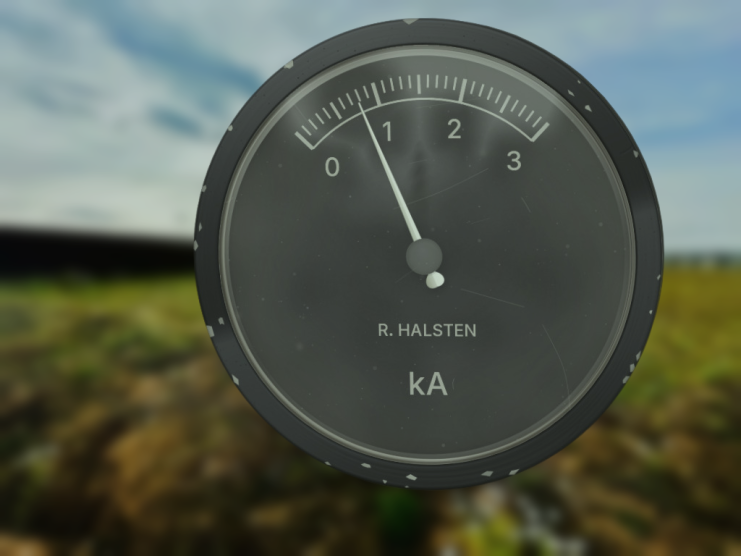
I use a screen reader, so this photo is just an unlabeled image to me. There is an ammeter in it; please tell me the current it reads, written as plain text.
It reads 0.8 kA
